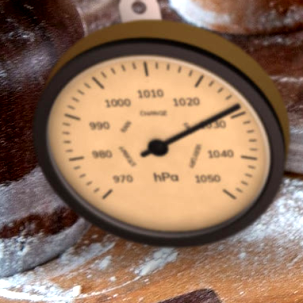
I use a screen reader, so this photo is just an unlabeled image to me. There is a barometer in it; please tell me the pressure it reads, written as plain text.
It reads 1028 hPa
